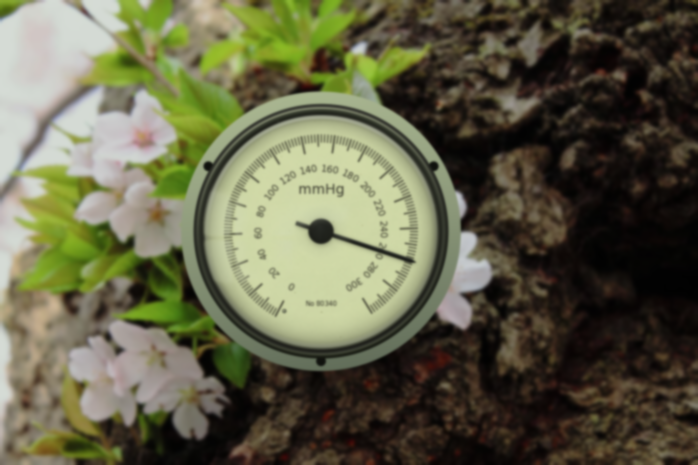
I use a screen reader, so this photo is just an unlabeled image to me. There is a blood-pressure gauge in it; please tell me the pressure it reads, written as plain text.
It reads 260 mmHg
